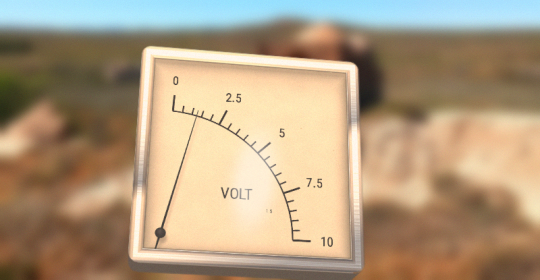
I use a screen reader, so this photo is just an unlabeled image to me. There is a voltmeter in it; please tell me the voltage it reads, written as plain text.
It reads 1.25 V
